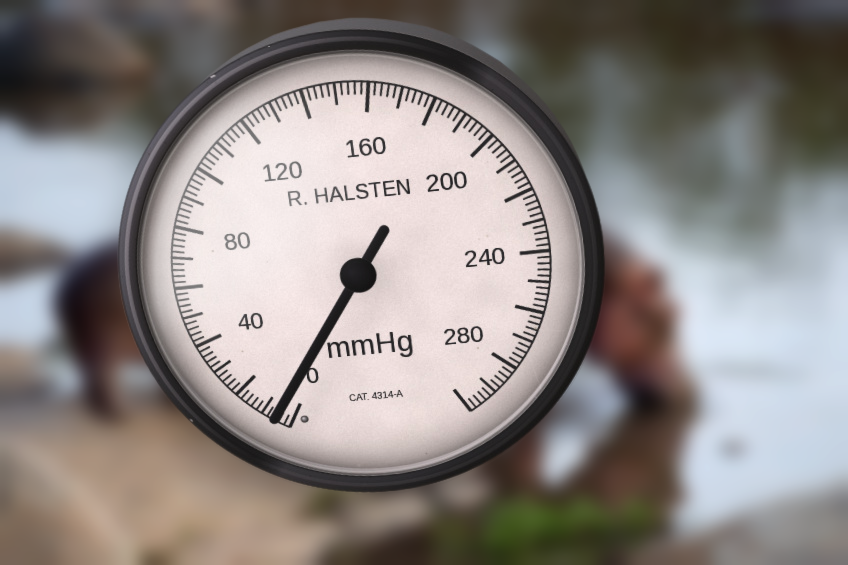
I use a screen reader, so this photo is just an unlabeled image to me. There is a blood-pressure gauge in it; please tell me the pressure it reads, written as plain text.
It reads 6 mmHg
